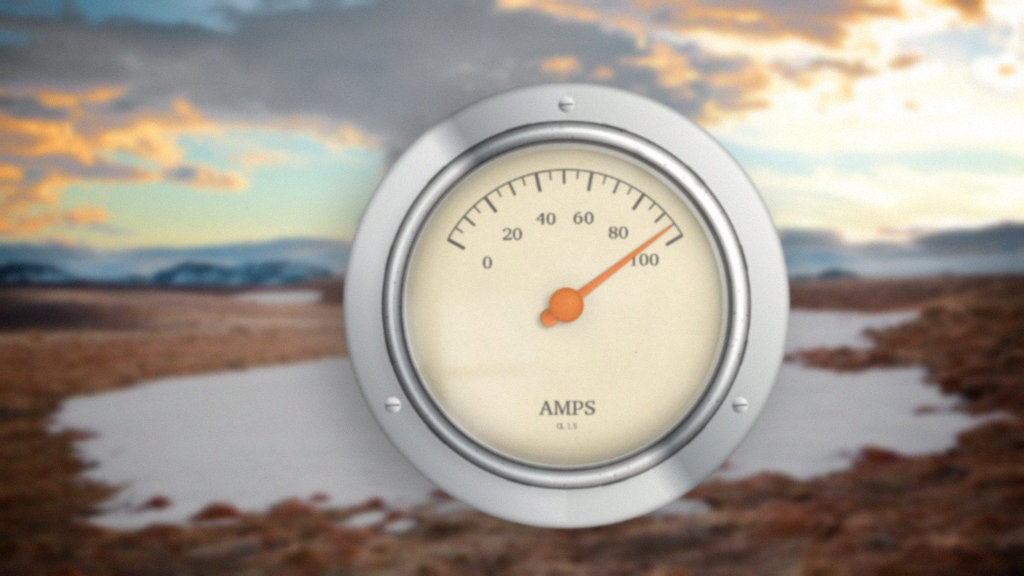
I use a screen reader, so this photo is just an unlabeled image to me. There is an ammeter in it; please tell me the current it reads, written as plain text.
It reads 95 A
